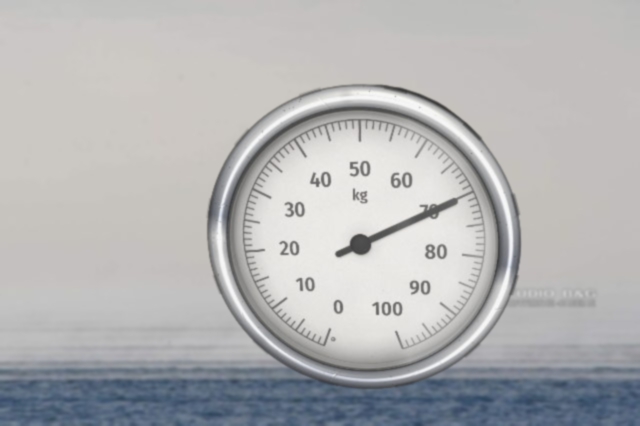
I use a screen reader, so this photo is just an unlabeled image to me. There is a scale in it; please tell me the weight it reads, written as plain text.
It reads 70 kg
